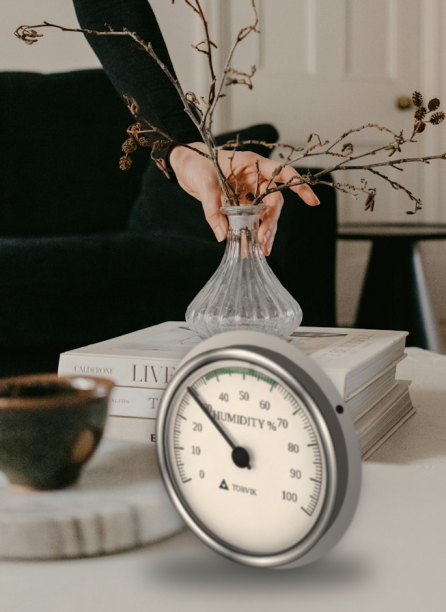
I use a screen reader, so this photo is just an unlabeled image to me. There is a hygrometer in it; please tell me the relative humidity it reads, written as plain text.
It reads 30 %
